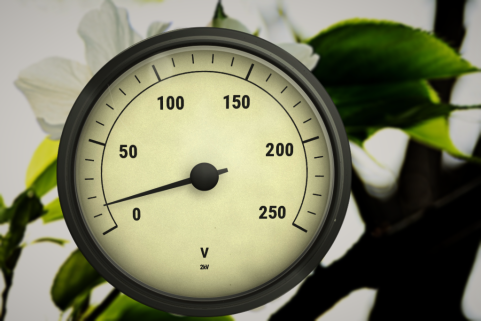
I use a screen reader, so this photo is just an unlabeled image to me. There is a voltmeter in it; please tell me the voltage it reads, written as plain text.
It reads 15 V
